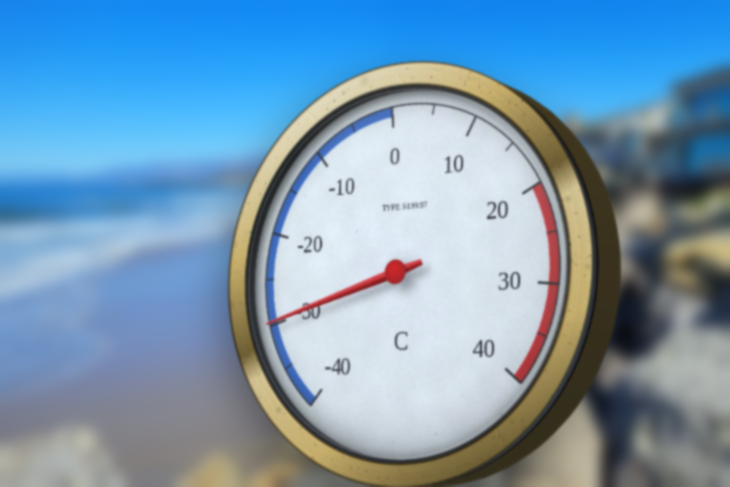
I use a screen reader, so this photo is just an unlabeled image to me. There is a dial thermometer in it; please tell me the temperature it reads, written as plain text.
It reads -30 °C
